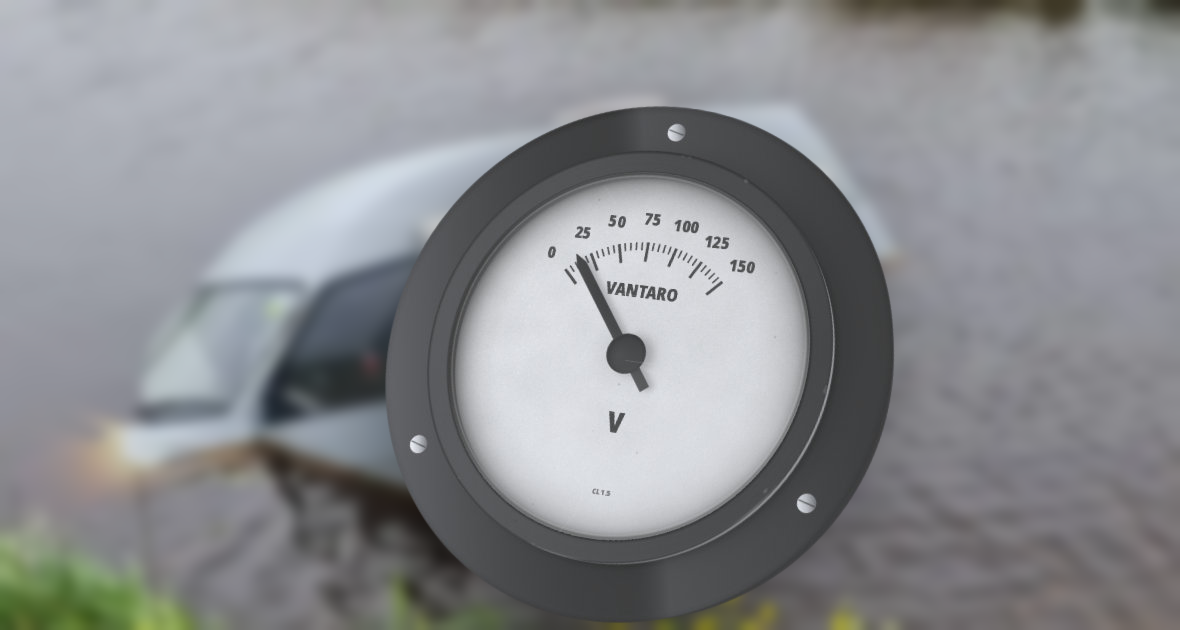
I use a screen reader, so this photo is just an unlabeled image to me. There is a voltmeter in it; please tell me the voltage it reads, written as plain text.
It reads 15 V
